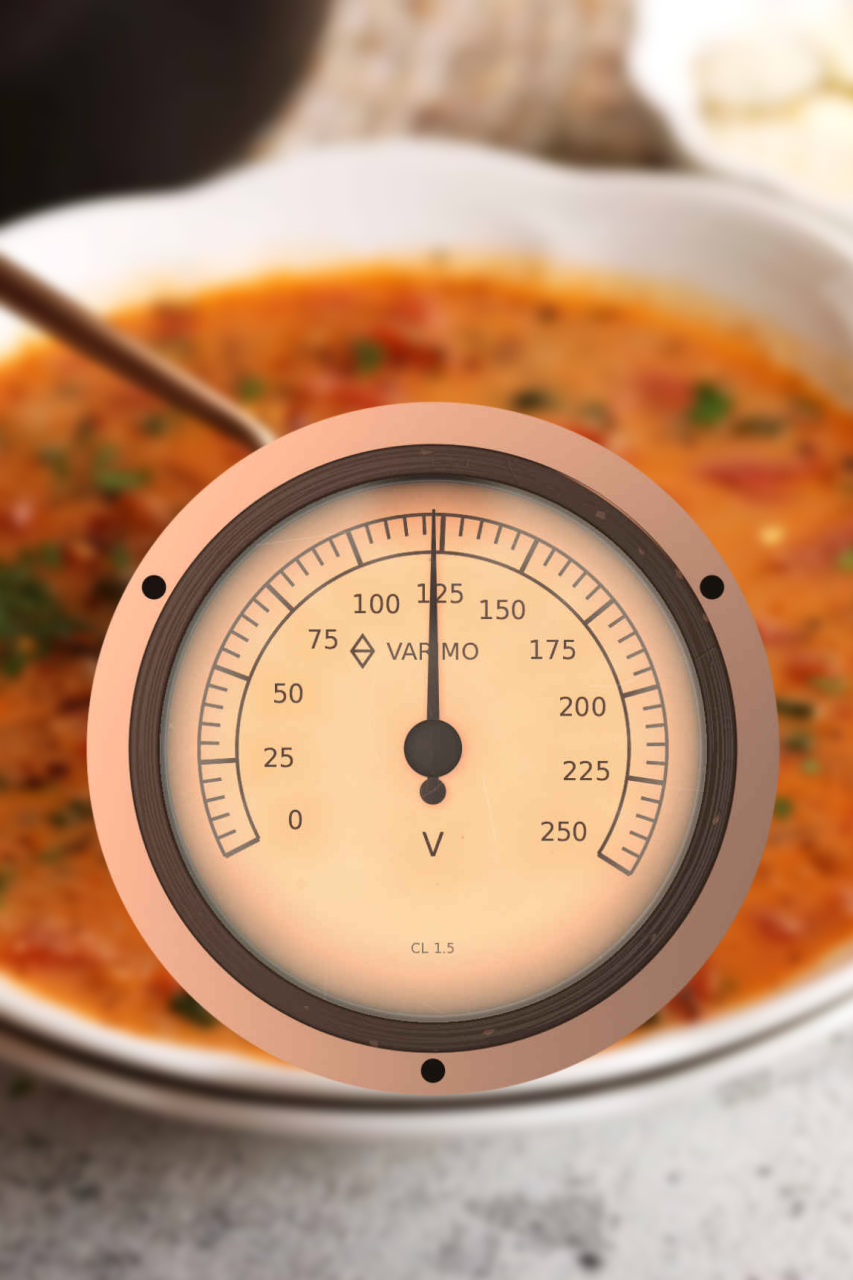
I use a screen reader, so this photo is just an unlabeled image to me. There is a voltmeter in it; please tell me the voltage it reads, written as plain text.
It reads 122.5 V
